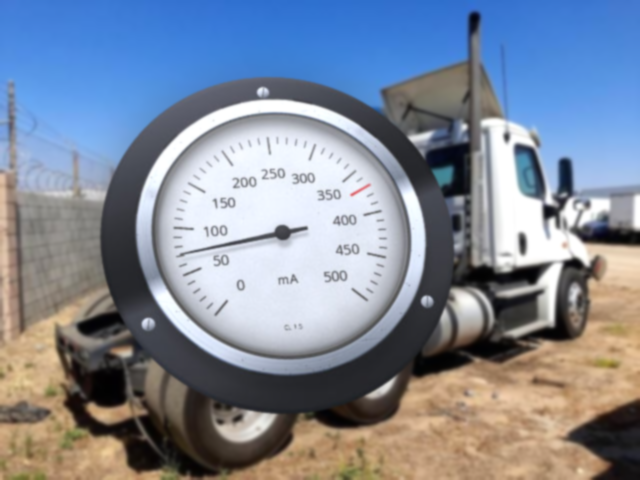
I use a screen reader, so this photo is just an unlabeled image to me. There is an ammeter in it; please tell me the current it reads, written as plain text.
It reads 70 mA
